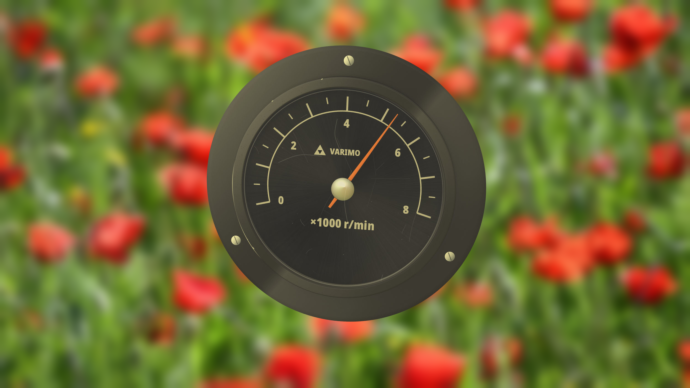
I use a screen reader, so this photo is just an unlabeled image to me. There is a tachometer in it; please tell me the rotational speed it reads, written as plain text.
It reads 5250 rpm
